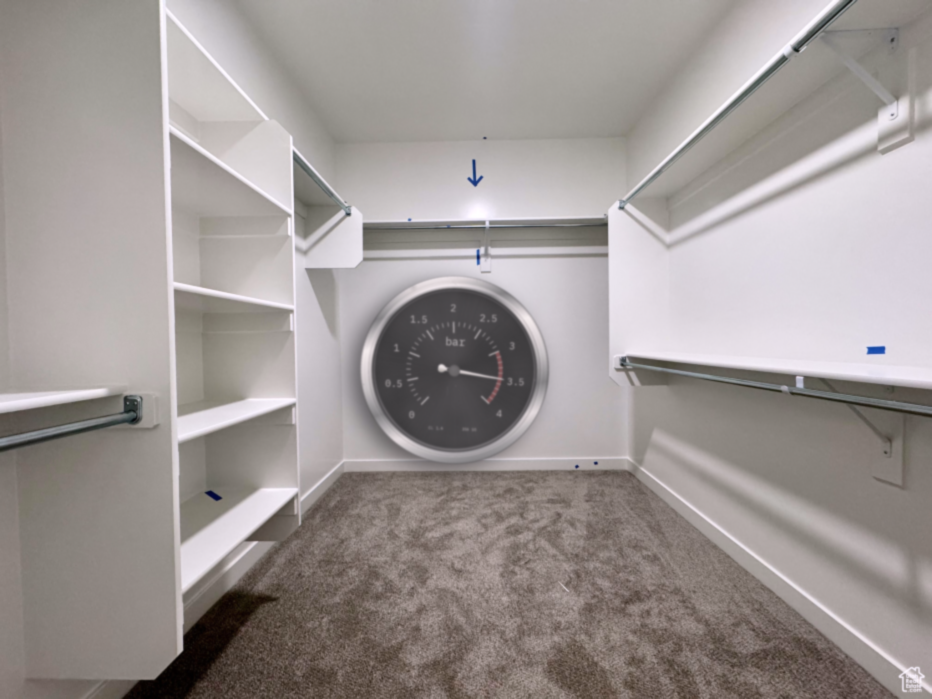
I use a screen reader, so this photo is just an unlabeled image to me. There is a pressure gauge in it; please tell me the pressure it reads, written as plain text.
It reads 3.5 bar
